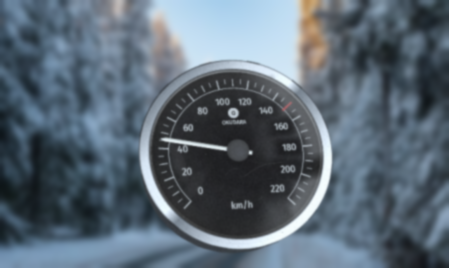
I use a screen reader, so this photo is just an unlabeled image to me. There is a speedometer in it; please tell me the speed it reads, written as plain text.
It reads 45 km/h
